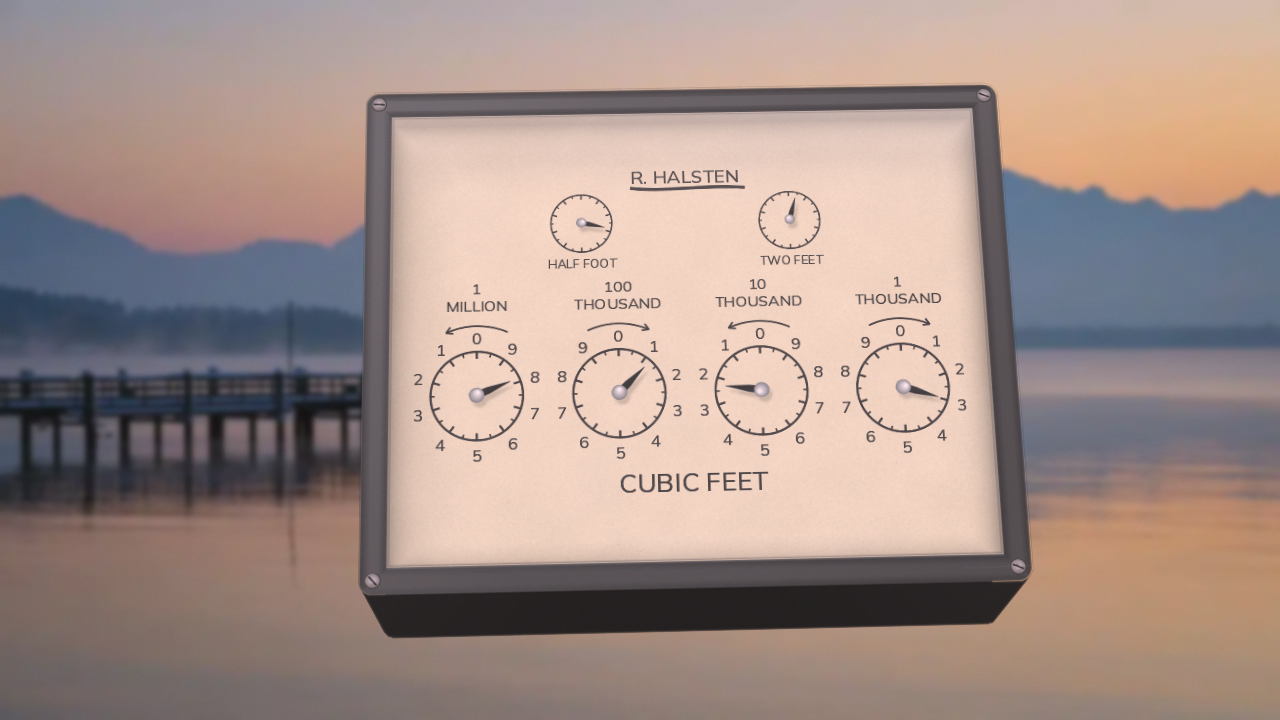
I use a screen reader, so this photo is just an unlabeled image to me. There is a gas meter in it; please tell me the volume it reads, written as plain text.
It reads 812300 ft³
